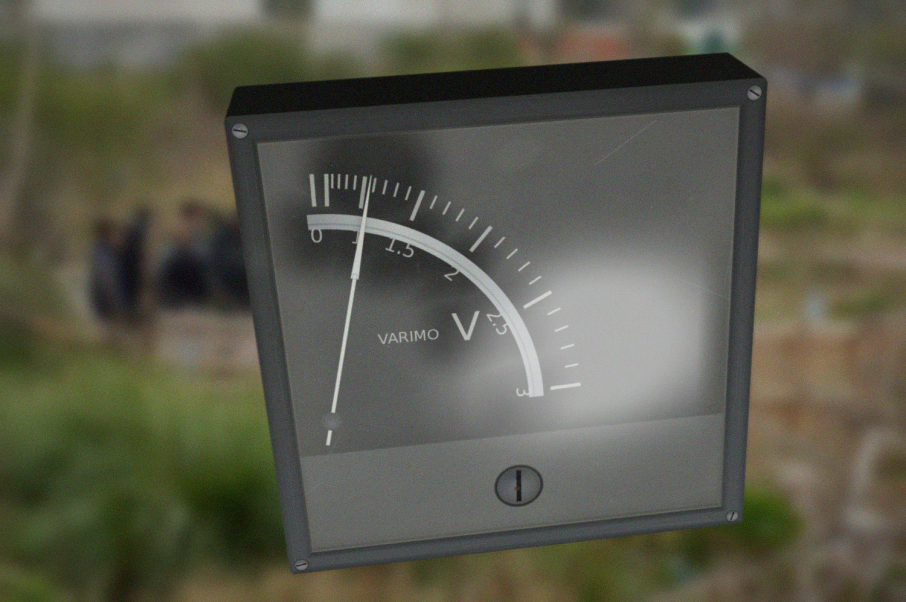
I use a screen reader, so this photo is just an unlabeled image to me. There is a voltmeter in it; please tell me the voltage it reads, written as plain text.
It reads 1.05 V
